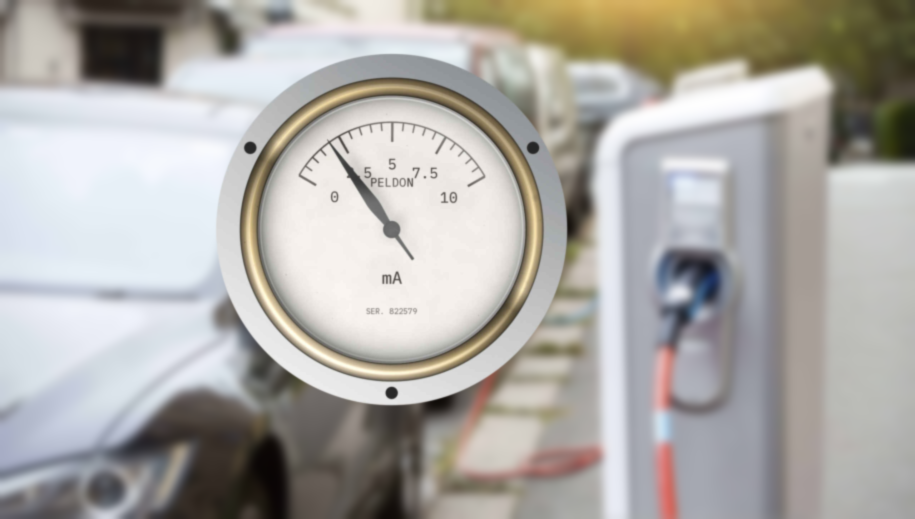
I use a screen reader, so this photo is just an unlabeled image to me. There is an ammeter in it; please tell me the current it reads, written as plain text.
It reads 2 mA
